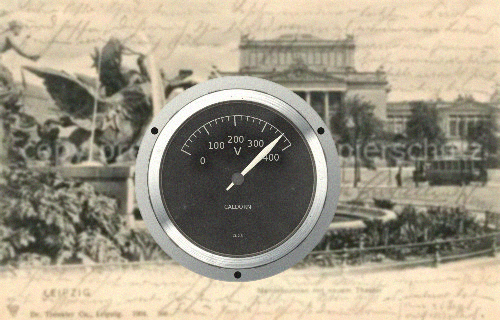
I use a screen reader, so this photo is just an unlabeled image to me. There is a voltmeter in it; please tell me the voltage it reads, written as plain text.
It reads 360 V
